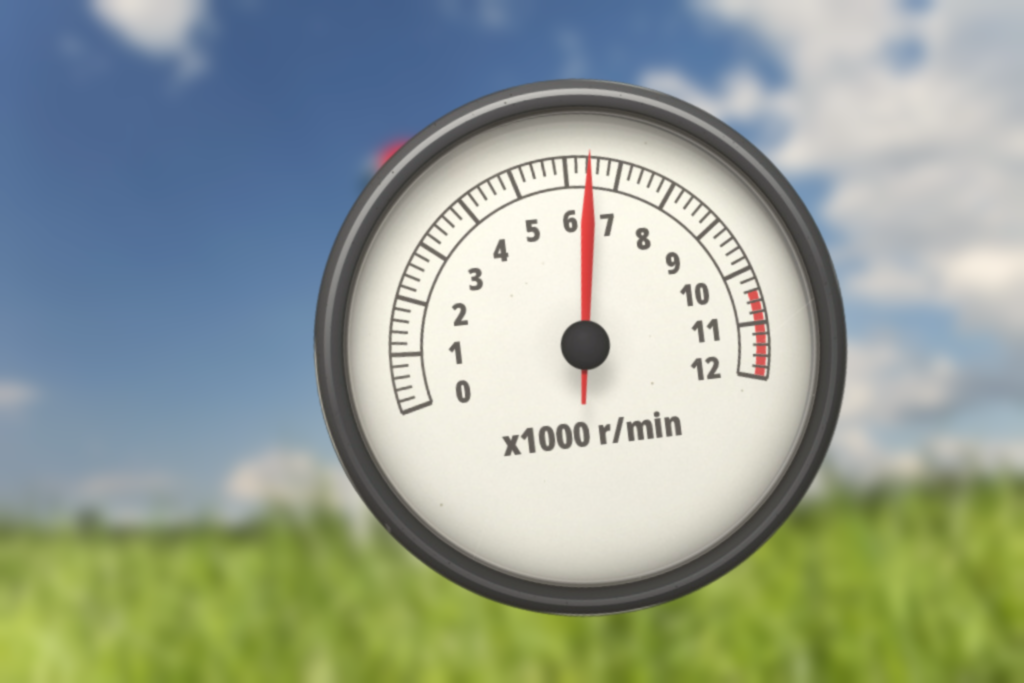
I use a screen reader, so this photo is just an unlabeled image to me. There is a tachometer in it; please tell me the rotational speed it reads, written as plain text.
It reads 6400 rpm
